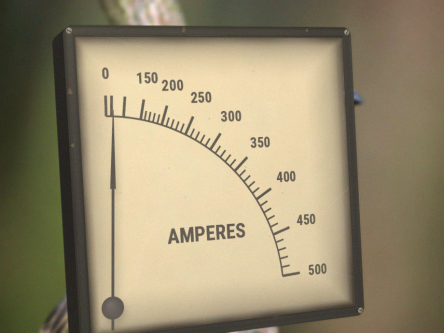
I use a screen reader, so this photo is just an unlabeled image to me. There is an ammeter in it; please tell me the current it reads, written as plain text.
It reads 50 A
